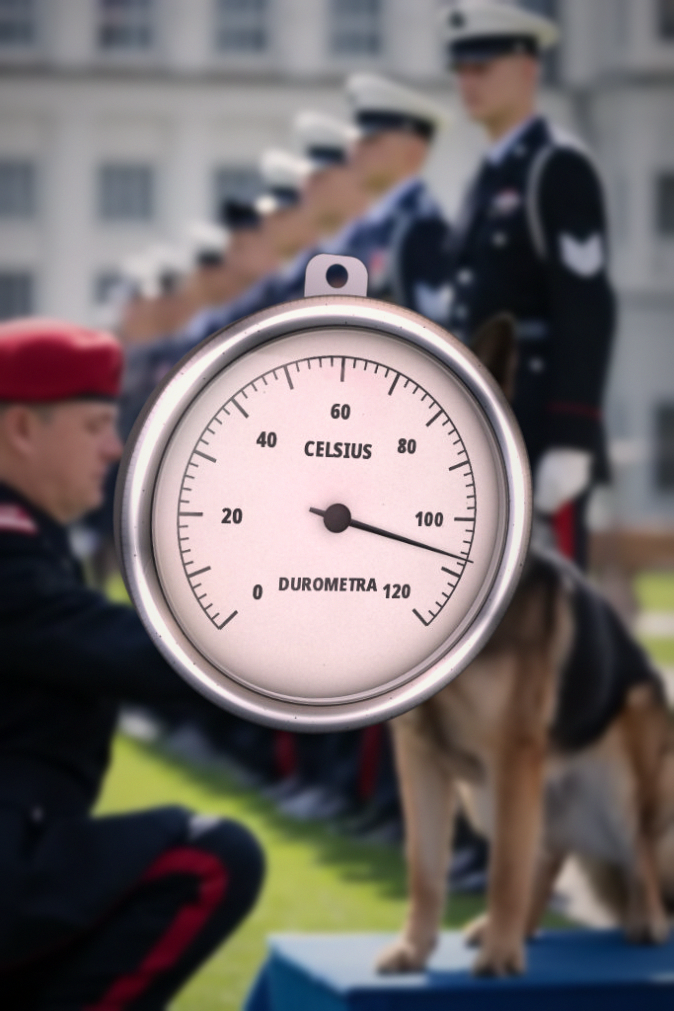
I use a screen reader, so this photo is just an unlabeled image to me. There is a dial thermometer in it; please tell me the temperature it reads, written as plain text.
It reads 107 °C
